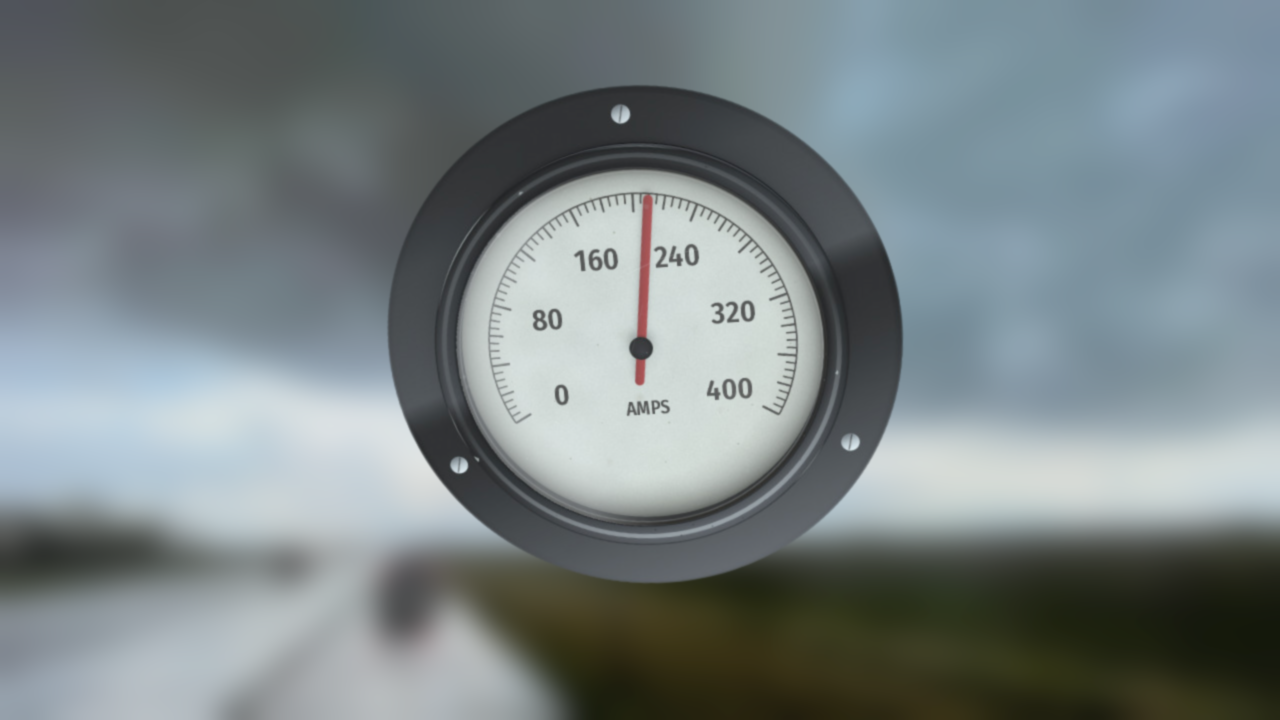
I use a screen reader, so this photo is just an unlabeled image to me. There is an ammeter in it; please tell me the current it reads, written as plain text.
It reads 210 A
